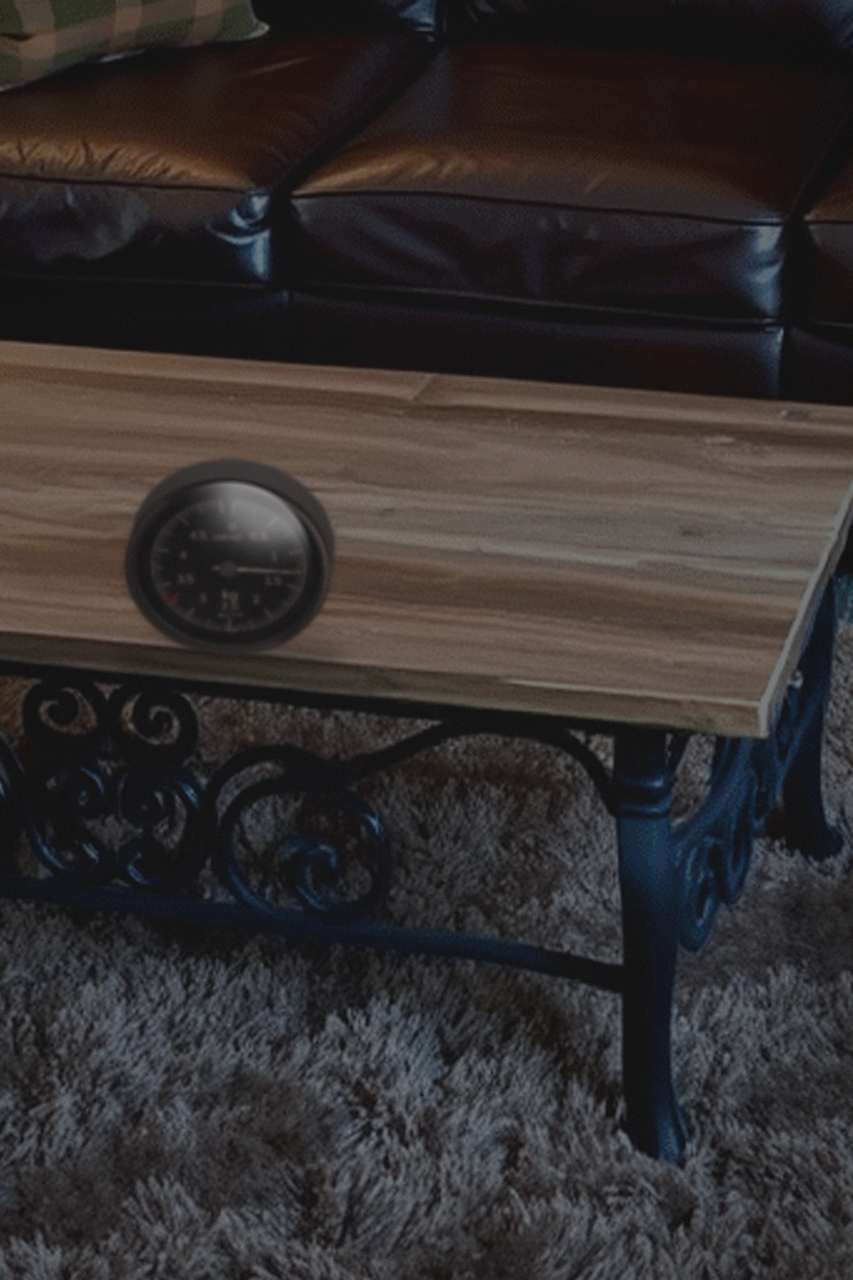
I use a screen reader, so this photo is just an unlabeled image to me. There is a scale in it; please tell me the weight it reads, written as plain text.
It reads 1.25 kg
